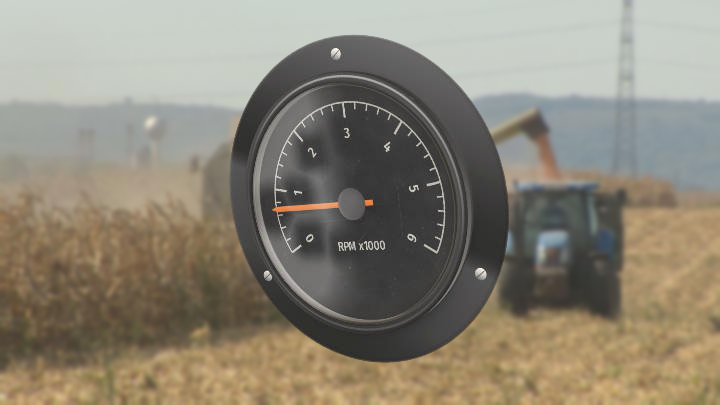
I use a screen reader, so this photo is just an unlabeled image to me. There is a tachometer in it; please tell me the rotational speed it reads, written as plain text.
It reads 700 rpm
